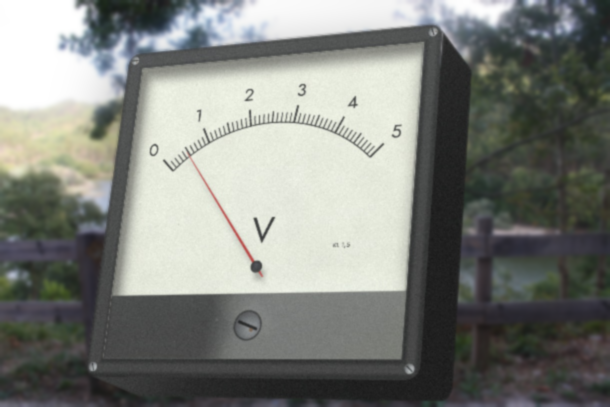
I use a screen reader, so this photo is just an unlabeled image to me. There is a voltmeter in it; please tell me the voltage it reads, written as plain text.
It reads 0.5 V
